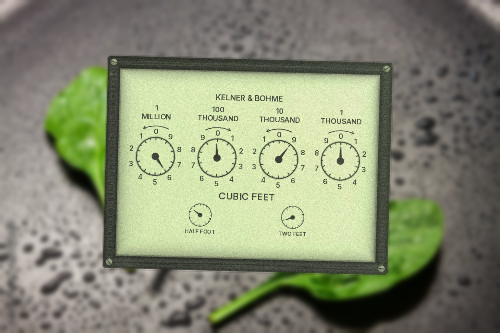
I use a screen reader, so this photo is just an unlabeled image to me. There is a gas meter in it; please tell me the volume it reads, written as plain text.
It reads 599000 ft³
